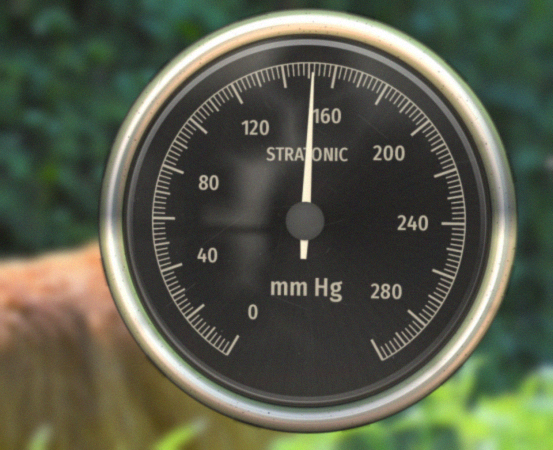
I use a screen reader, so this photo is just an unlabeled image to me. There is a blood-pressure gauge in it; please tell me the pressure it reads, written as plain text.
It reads 152 mmHg
